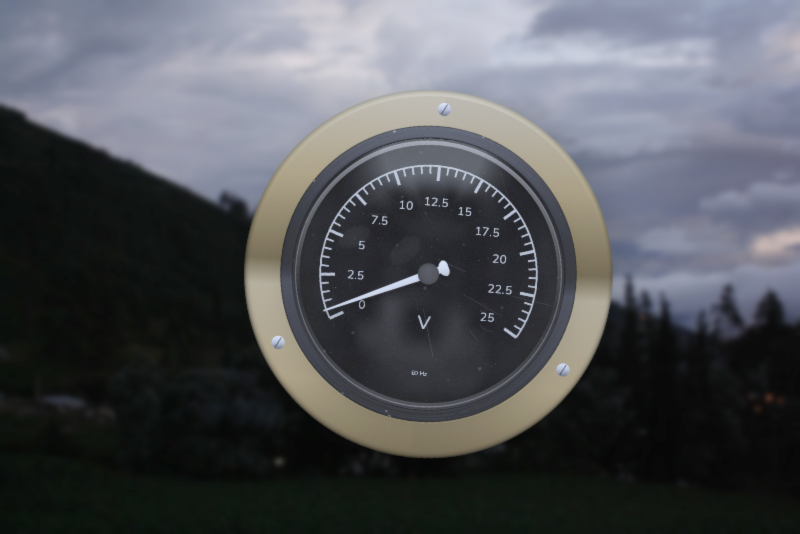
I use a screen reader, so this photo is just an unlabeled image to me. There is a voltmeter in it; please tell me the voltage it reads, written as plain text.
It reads 0.5 V
